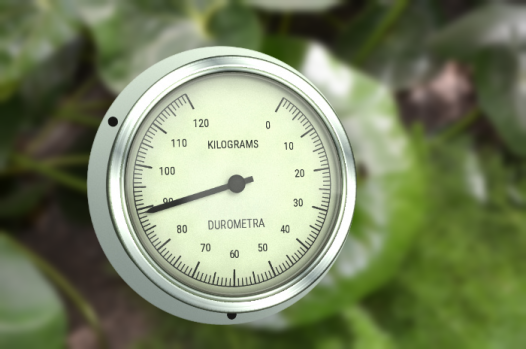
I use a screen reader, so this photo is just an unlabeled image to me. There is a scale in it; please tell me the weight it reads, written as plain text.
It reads 89 kg
